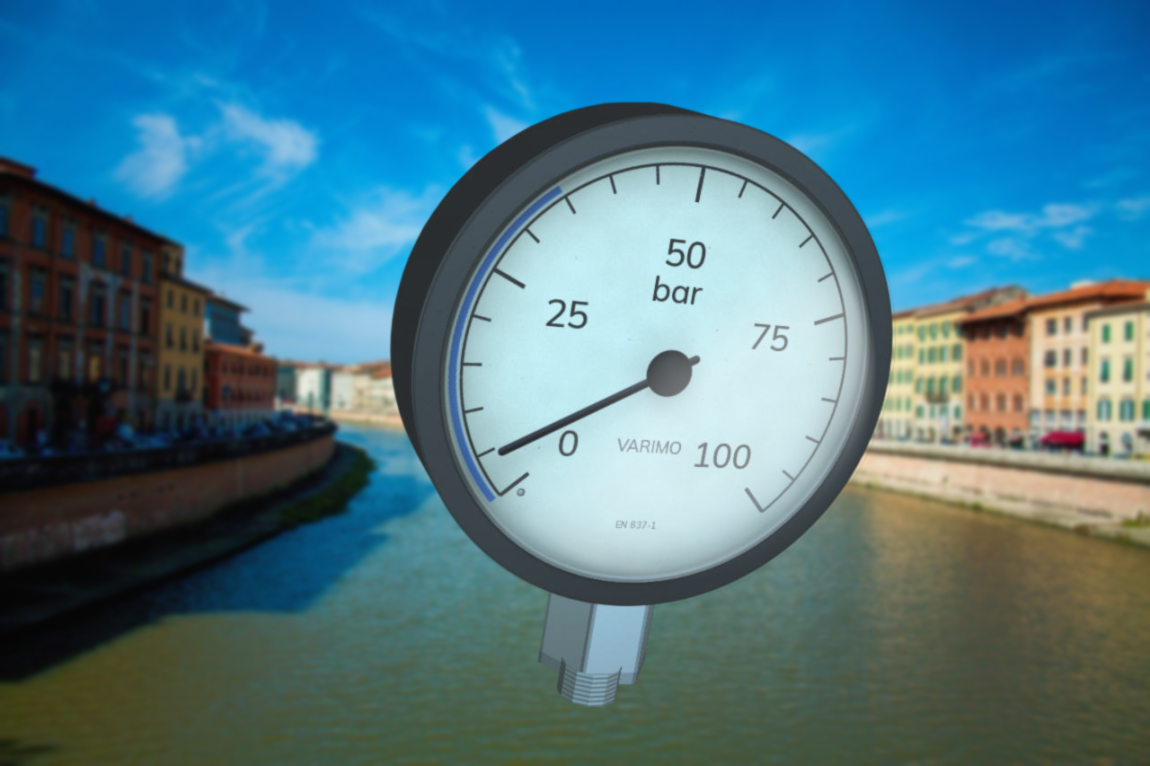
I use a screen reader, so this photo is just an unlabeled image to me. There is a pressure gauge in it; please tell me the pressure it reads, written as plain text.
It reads 5 bar
